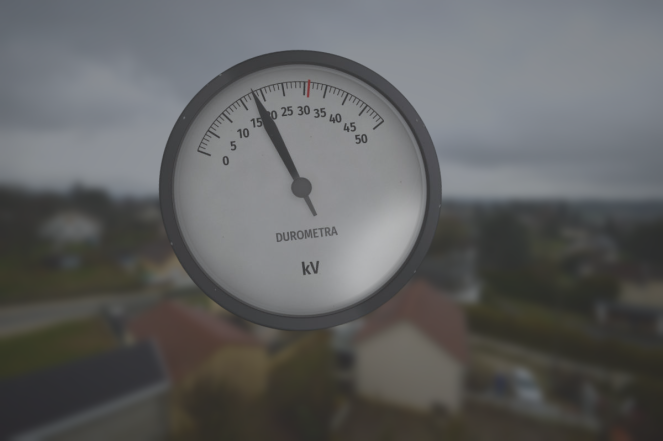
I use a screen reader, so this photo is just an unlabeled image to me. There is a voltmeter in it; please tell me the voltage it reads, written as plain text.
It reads 18 kV
